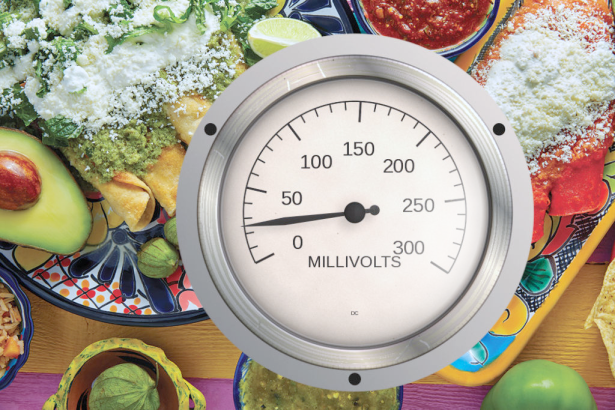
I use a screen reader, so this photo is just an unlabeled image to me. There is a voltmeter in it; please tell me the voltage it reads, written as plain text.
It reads 25 mV
